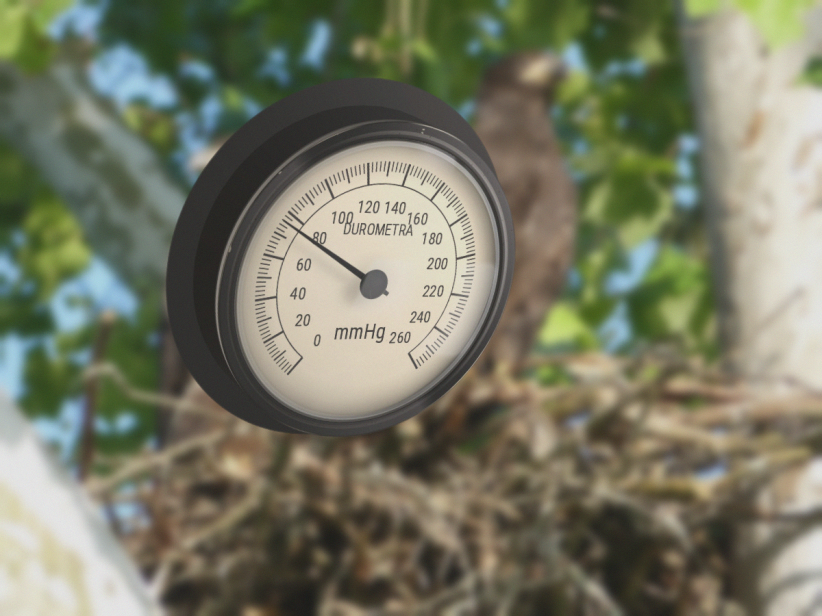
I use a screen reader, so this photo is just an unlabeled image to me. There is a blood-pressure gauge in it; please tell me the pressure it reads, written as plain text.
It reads 76 mmHg
